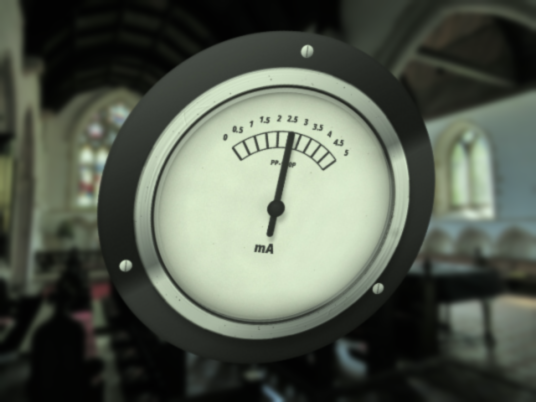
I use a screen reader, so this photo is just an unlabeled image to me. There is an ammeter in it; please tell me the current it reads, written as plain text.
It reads 2.5 mA
